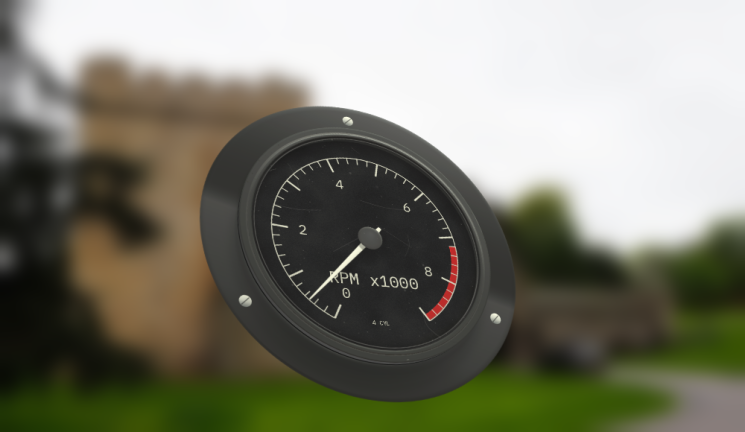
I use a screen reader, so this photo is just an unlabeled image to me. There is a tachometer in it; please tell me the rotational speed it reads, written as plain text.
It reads 500 rpm
